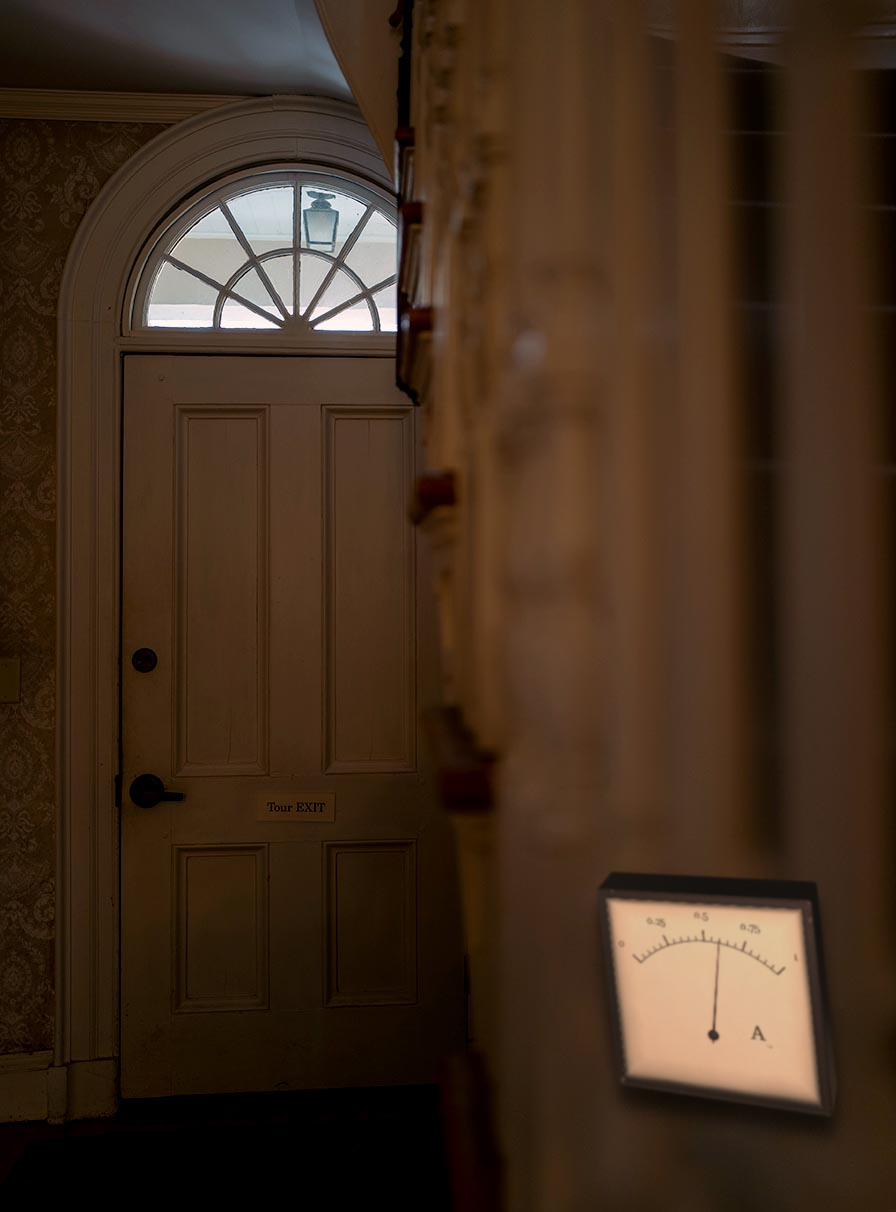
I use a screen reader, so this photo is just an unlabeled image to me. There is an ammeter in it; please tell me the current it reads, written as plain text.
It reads 0.6 A
